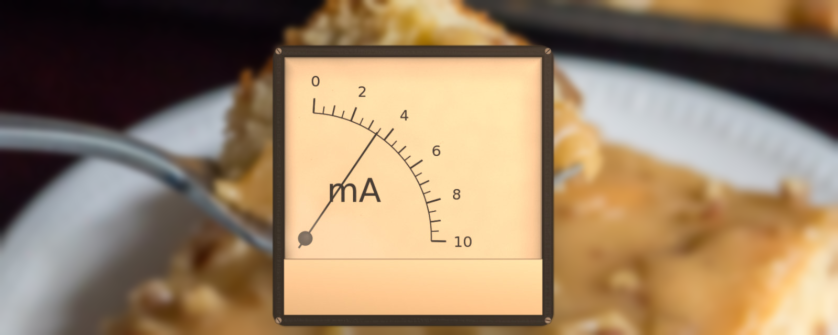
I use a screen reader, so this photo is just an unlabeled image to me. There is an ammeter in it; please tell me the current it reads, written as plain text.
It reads 3.5 mA
